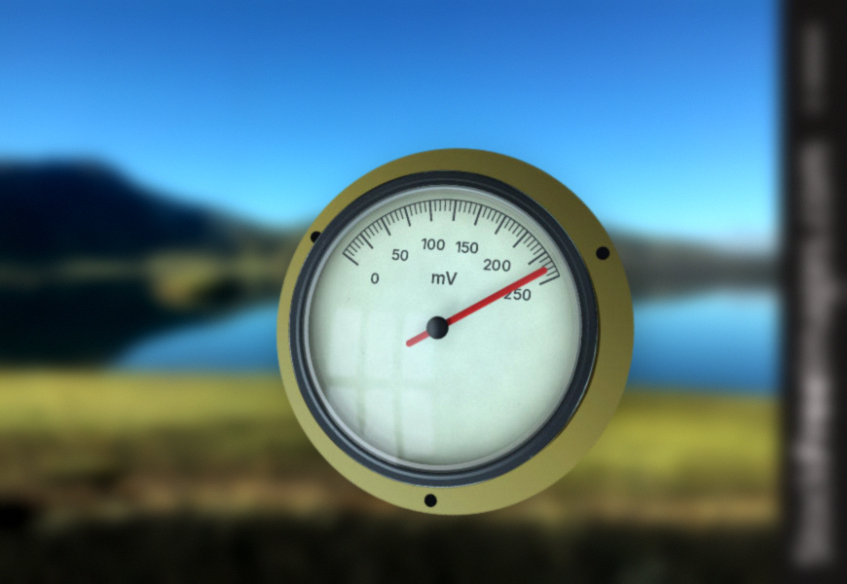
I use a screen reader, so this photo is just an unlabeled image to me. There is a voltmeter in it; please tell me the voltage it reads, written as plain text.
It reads 240 mV
